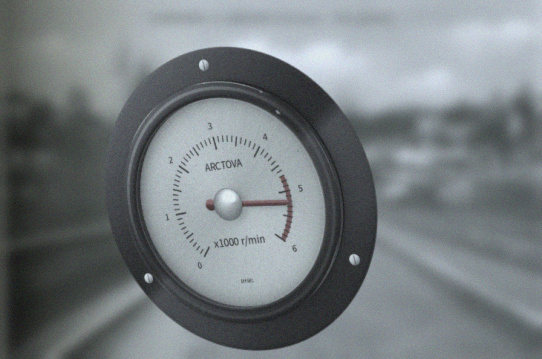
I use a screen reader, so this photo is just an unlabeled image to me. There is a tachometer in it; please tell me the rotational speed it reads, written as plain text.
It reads 5200 rpm
